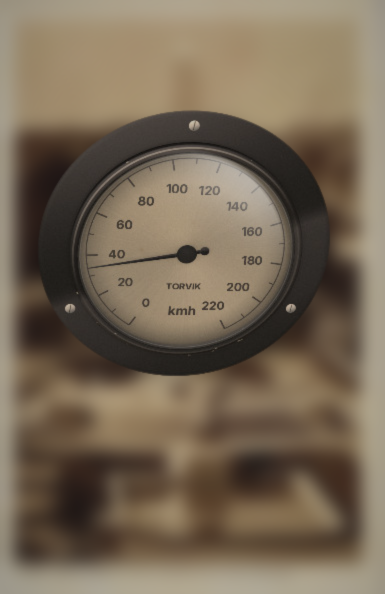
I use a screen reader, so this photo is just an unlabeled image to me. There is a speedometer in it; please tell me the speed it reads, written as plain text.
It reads 35 km/h
